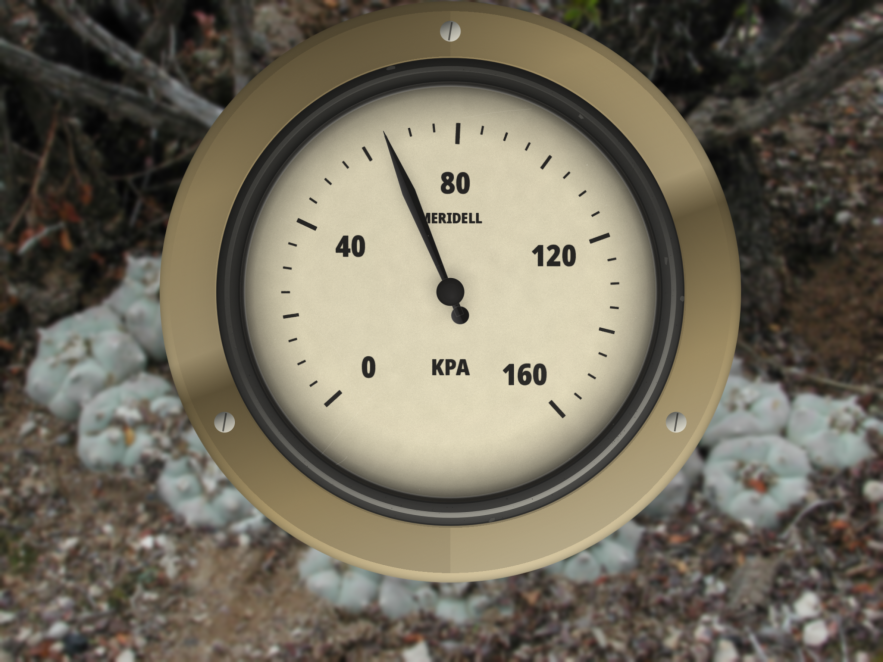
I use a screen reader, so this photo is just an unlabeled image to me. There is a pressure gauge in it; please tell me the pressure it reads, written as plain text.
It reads 65 kPa
